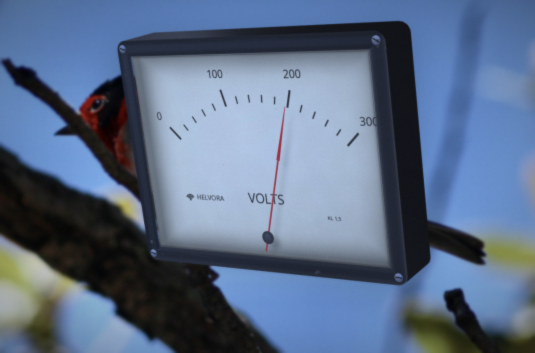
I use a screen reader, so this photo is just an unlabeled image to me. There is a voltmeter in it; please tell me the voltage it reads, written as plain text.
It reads 200 V
